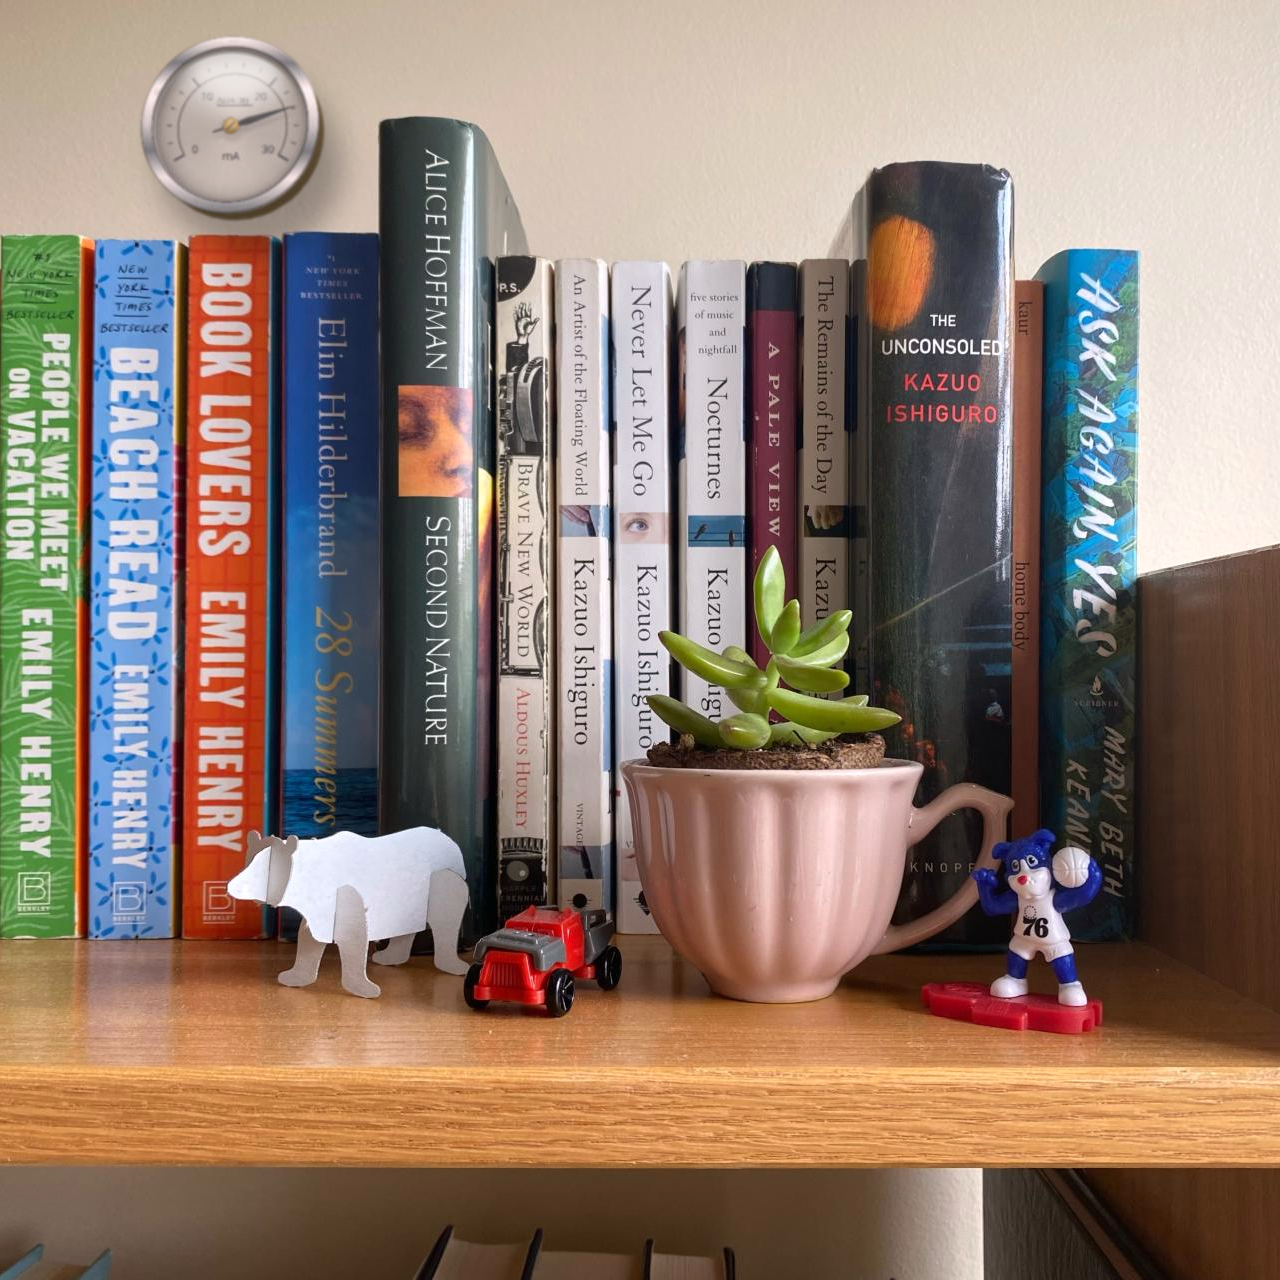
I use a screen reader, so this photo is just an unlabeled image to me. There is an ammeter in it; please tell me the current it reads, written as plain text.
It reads 24 mA
